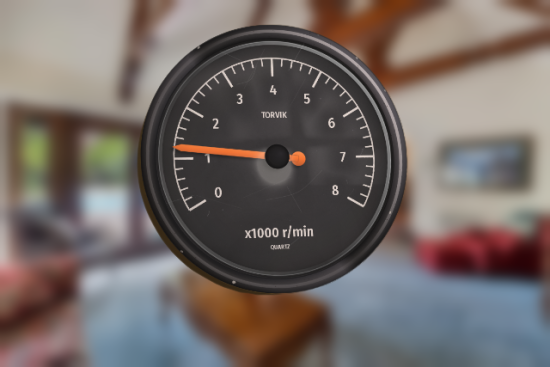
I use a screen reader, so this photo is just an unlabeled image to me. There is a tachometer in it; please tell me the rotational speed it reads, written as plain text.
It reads 1200 rpm
